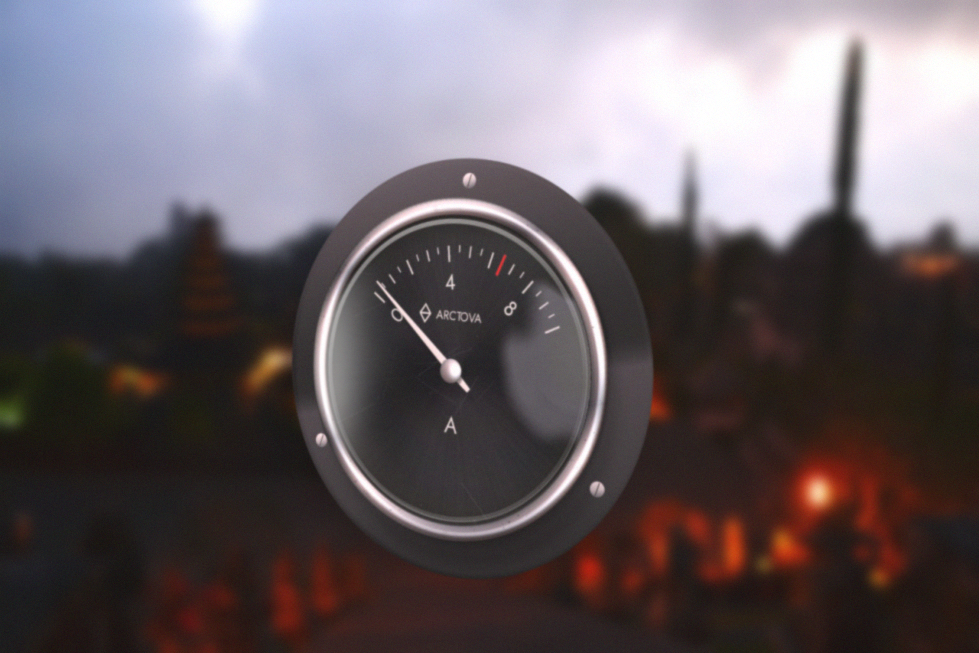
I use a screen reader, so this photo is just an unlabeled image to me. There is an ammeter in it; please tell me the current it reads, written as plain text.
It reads 0.5 A
